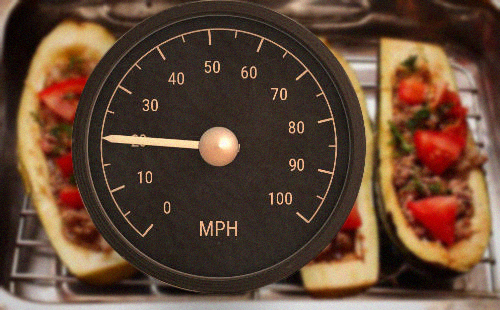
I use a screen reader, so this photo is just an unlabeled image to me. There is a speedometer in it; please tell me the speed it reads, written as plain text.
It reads 20 mph
